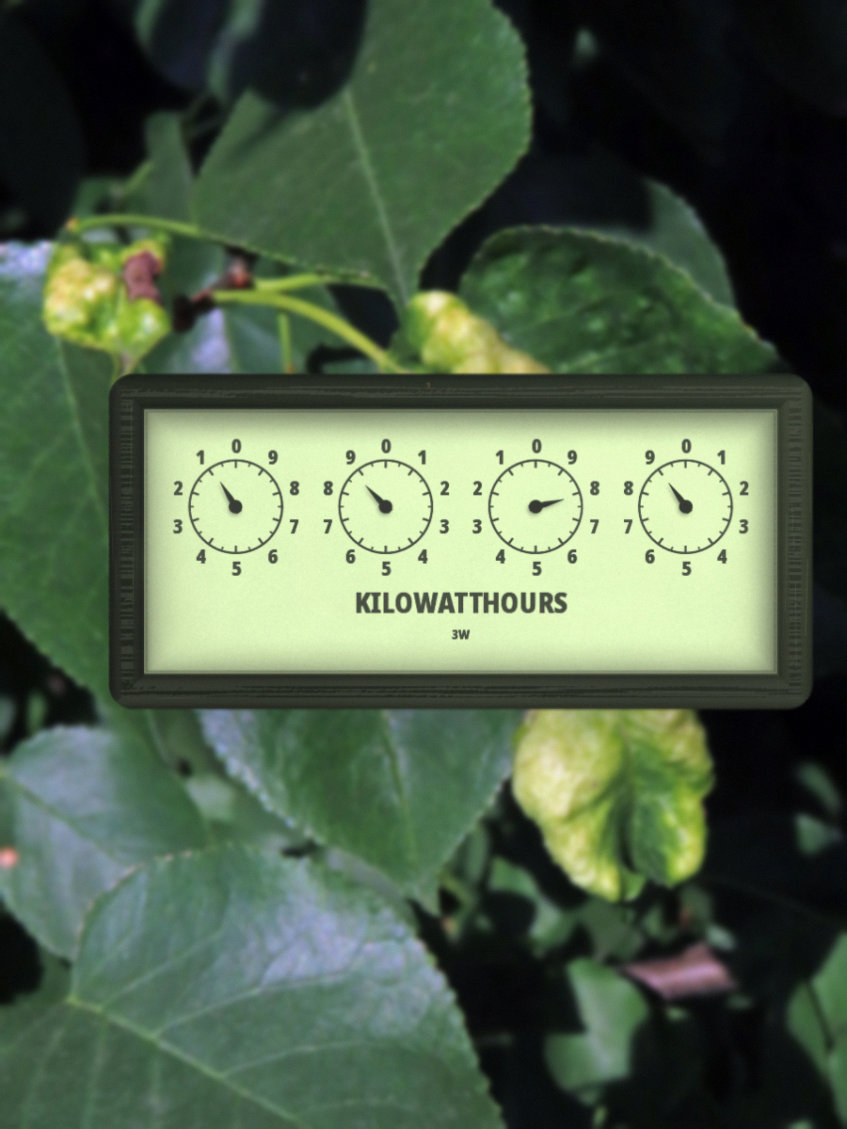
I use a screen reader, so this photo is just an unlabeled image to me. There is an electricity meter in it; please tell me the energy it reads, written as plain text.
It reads 879 kWh
